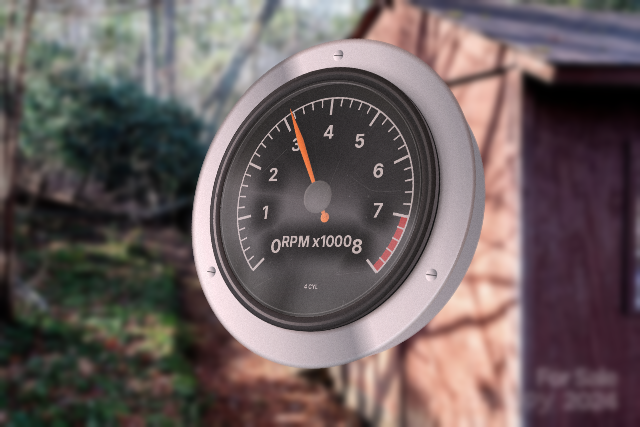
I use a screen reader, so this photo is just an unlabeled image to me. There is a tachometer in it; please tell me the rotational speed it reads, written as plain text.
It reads 3200 rpm
